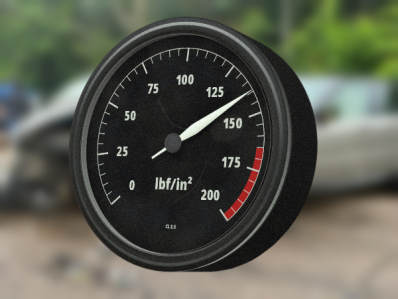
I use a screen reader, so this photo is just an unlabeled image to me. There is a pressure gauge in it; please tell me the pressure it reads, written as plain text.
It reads 140 psi
